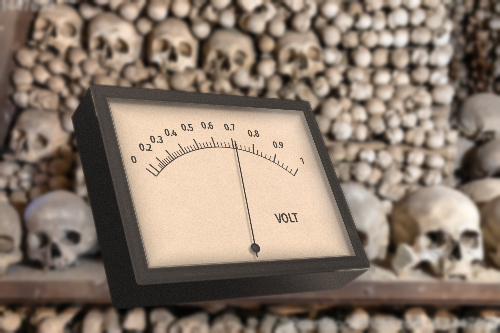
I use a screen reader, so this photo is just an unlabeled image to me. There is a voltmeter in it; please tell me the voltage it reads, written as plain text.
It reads 0.7 V
